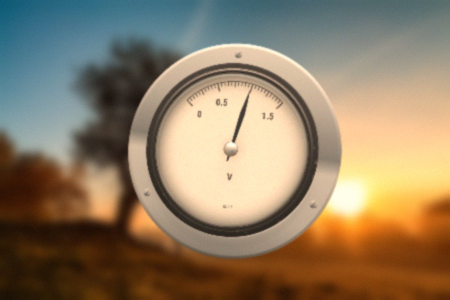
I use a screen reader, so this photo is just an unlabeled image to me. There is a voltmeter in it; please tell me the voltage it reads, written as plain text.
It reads 1 V
